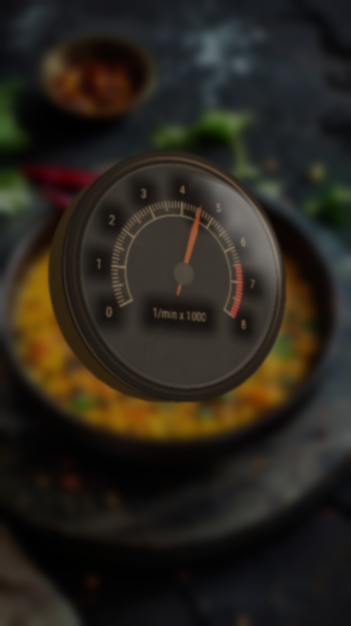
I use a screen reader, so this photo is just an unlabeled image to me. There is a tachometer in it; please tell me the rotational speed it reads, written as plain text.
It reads 4500 rpm
